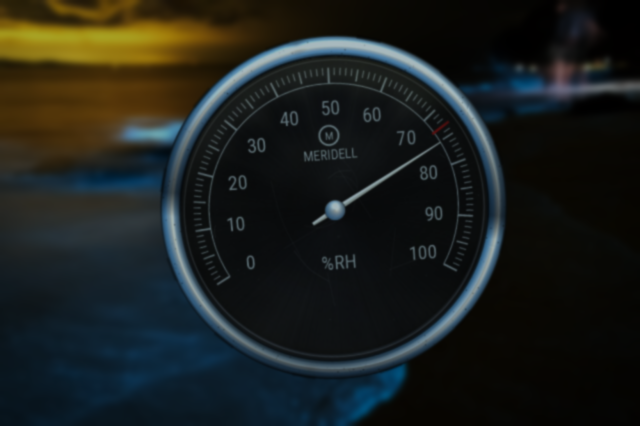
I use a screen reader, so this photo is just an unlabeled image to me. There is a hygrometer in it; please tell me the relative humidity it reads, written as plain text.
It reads 75 %
